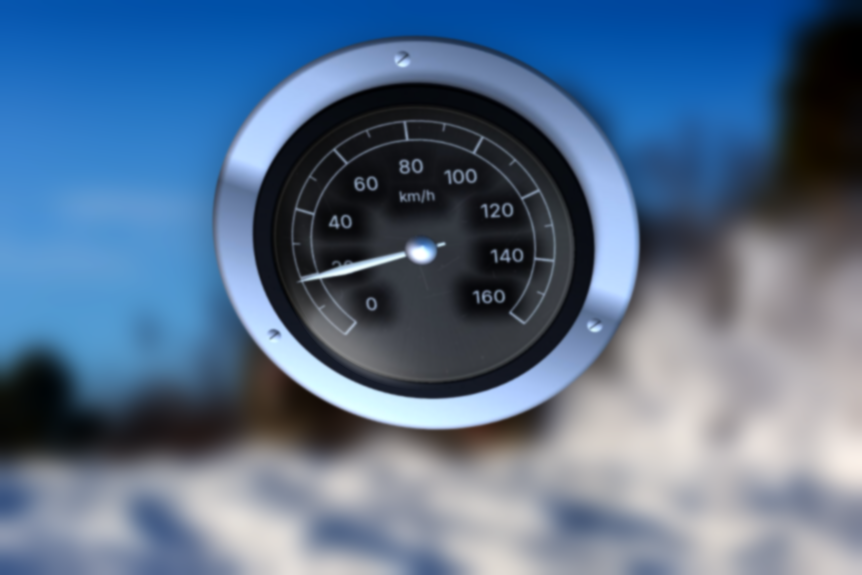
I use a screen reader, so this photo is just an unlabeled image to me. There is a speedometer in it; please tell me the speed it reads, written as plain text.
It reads 20 km/h
